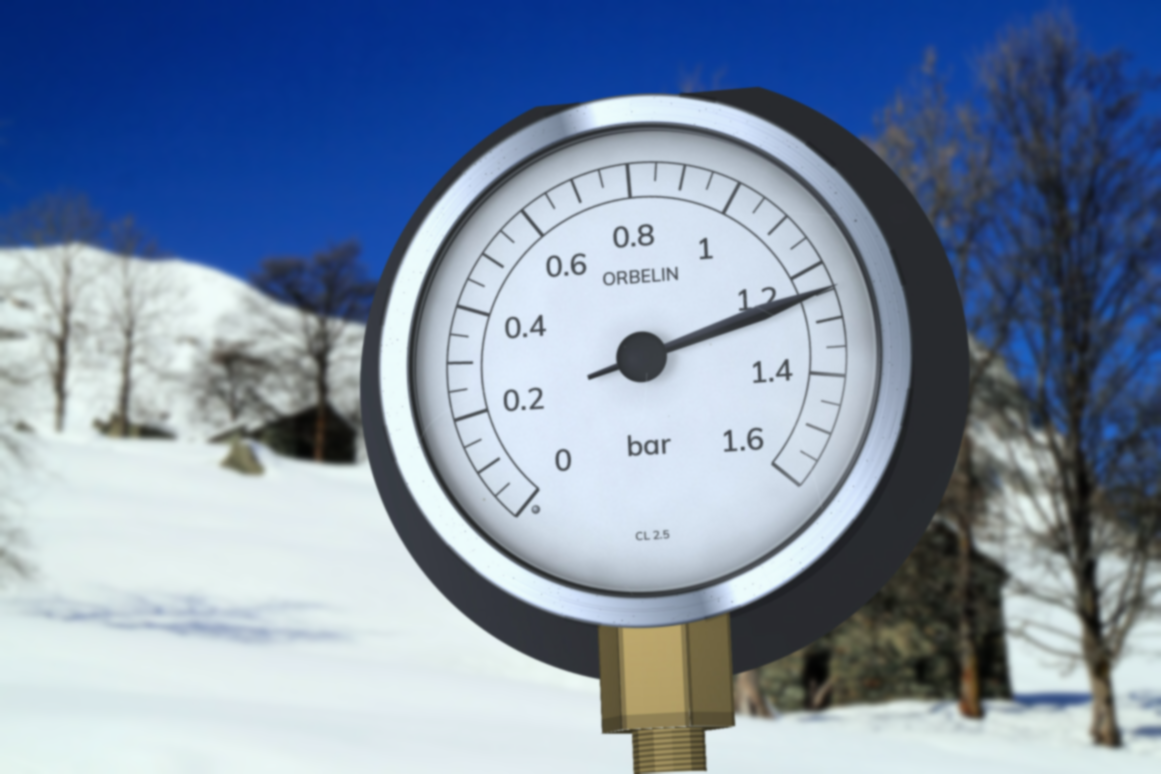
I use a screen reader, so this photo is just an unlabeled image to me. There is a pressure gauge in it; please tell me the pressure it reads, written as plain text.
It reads 1.25 bar
